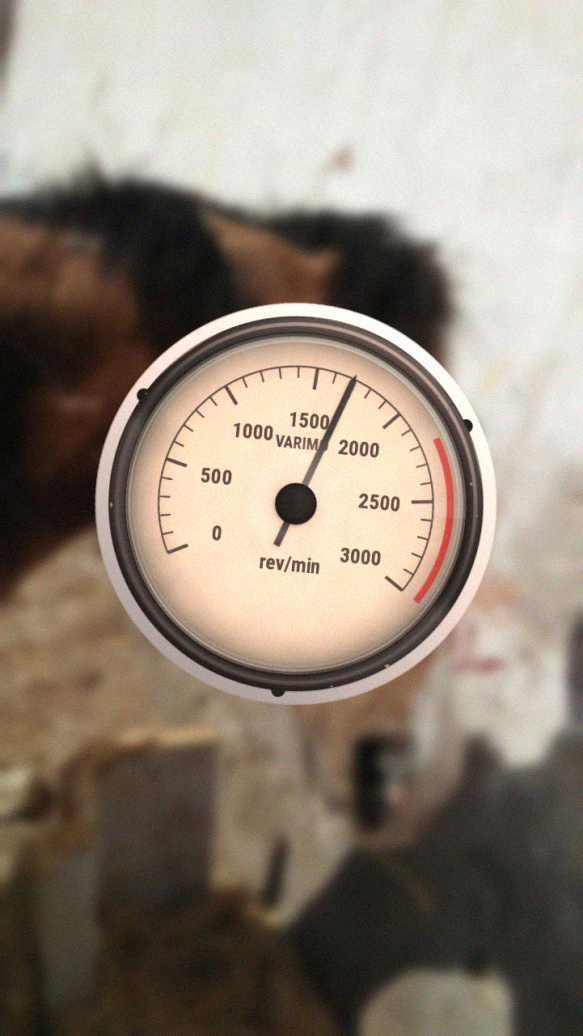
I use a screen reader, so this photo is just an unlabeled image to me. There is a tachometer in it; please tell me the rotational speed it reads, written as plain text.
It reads 1700 rpm
